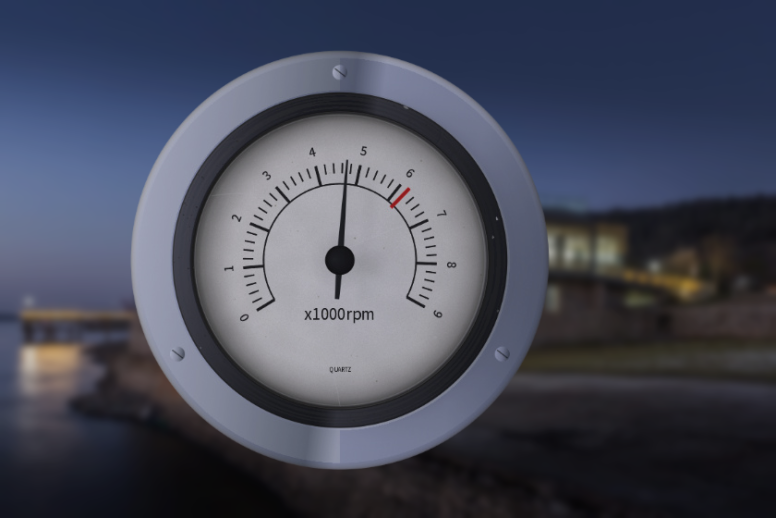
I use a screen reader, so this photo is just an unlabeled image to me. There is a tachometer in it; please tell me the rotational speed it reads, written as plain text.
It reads 4700 rpm
